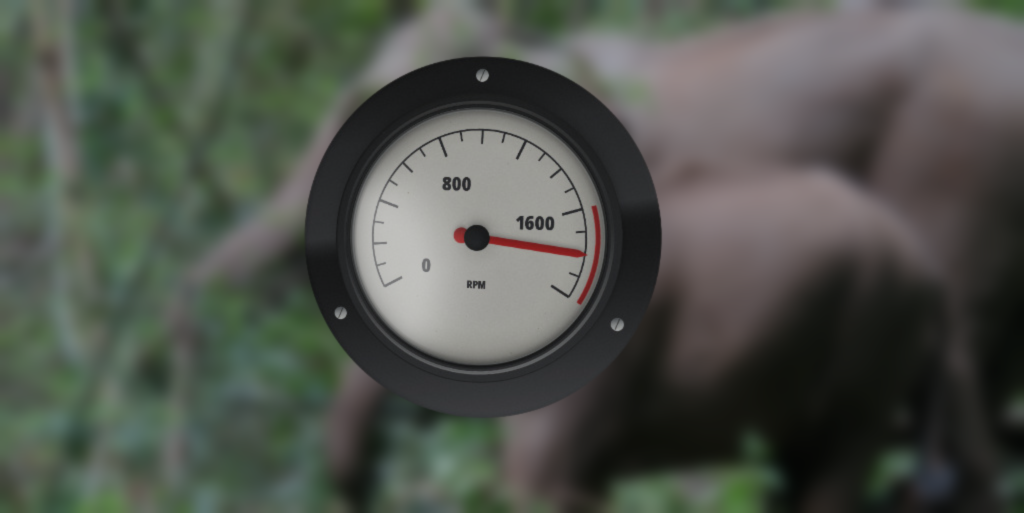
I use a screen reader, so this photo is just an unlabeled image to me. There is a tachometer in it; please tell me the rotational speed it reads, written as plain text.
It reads 1800 rpm
